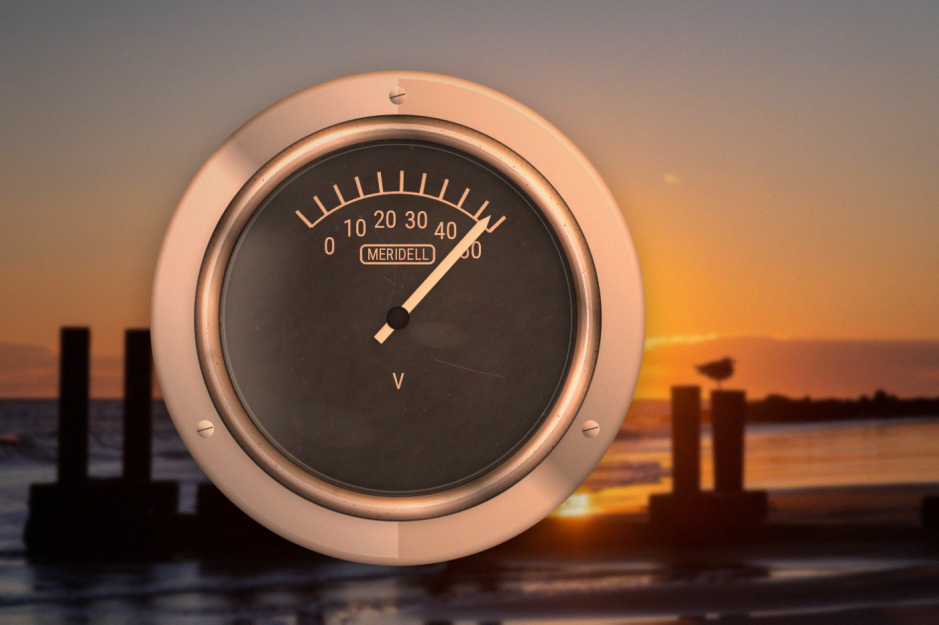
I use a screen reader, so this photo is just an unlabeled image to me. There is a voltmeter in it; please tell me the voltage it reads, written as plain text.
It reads 47.5 V
